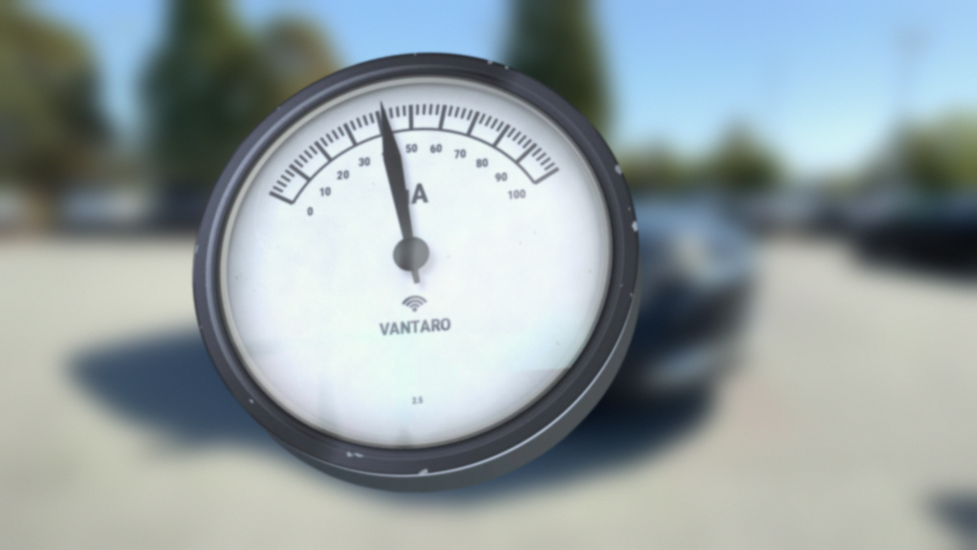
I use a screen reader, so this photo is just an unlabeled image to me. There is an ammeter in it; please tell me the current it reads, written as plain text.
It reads 42 µA
